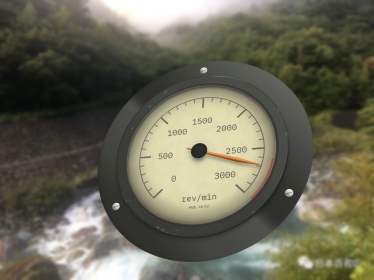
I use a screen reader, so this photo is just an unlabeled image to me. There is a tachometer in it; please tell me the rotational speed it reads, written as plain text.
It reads 2700 rpm
